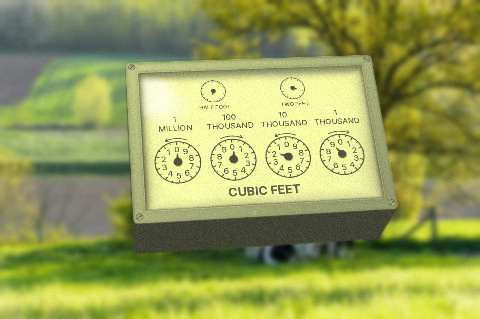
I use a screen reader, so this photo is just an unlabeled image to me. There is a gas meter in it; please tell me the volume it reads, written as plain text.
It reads 1900 ft³
